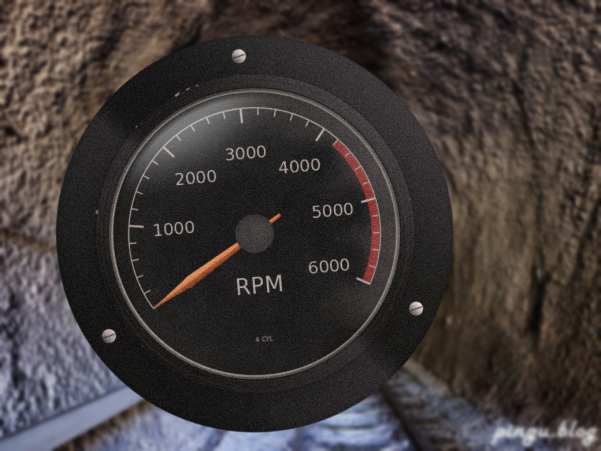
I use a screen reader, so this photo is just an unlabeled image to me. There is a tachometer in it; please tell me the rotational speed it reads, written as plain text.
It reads 0 rpm
